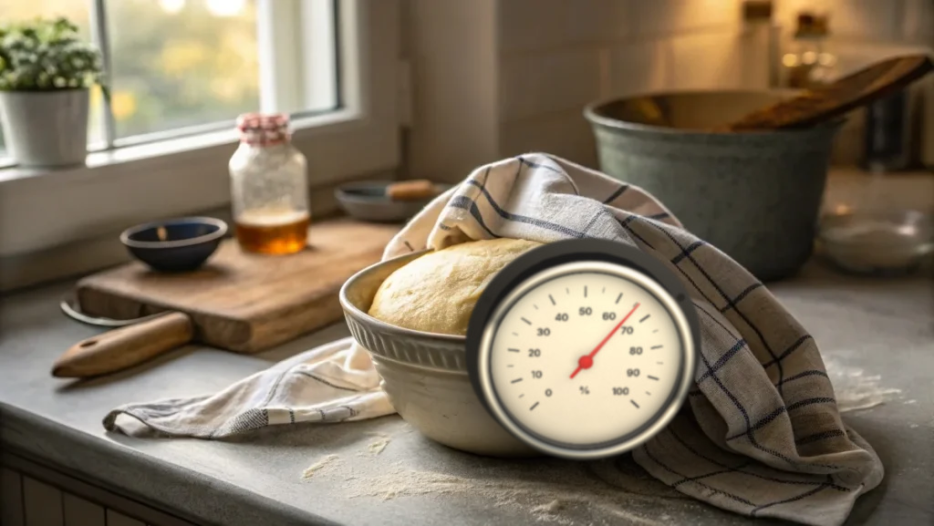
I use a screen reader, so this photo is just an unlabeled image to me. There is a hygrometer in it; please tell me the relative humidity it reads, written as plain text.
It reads 65 %
